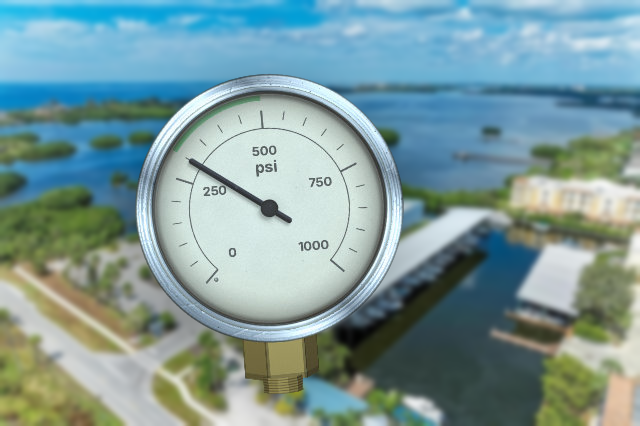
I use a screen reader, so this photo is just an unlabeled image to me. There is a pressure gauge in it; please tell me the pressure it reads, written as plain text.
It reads 300 psi
